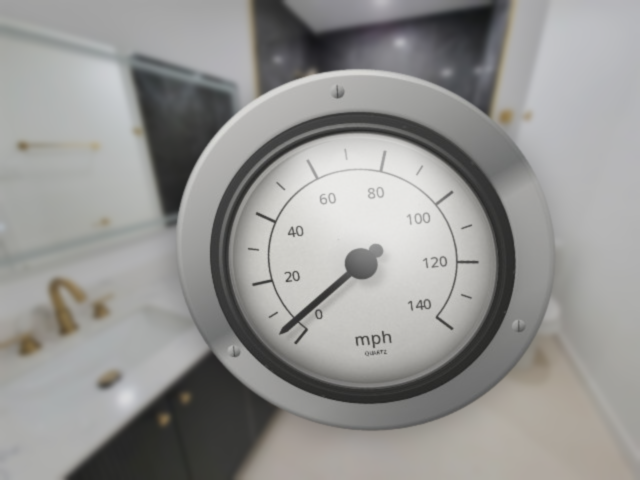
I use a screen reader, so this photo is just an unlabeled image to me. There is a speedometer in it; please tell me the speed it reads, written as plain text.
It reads 5 mph
